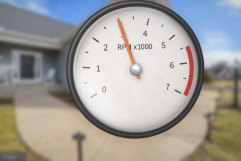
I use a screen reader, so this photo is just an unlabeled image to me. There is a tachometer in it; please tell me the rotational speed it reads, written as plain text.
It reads 3000 rpm
